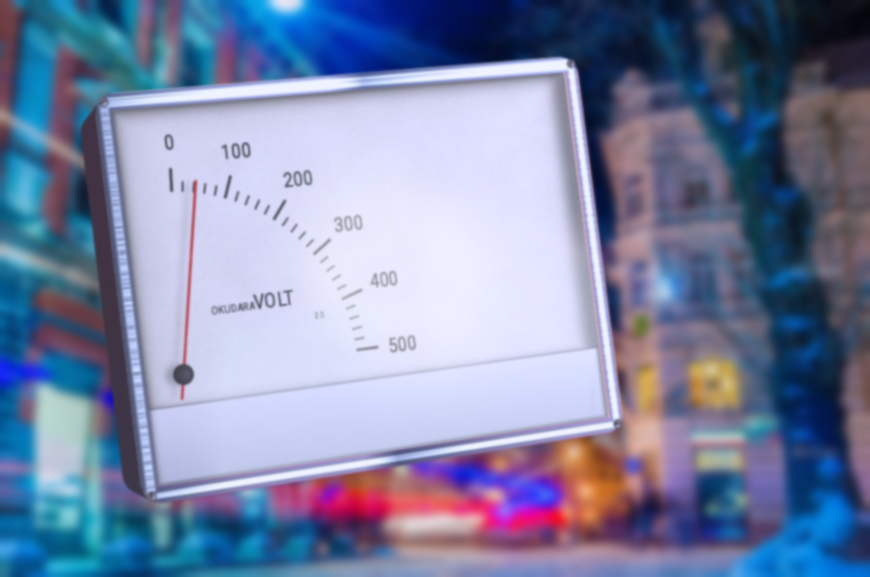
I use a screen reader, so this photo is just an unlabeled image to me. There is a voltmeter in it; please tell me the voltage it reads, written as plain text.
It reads 40 V
